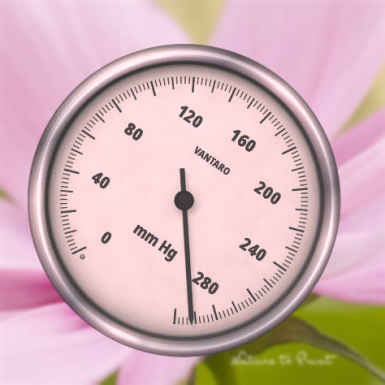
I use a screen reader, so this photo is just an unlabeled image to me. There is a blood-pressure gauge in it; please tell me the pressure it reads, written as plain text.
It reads 292 mmHg
